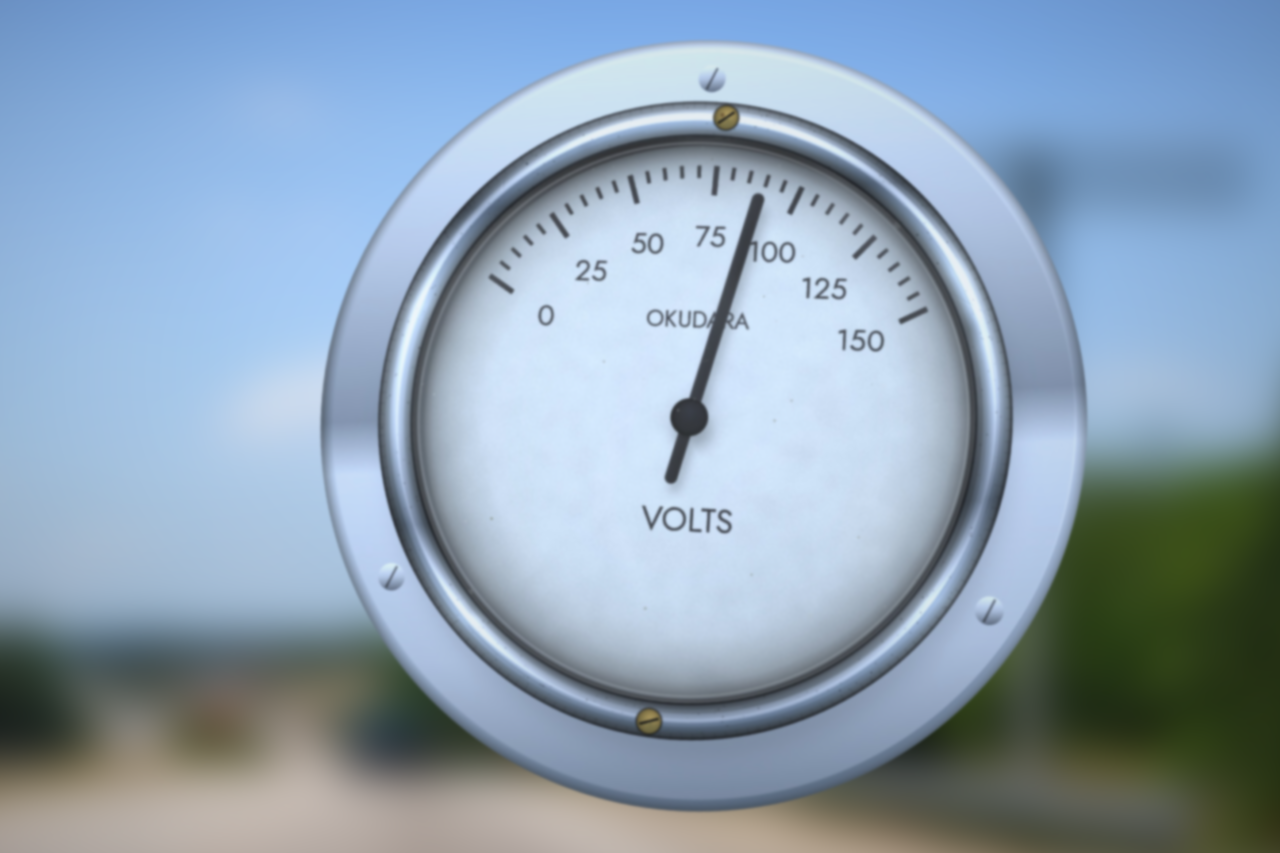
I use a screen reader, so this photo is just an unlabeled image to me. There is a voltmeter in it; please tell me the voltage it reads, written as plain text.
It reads 90 V
